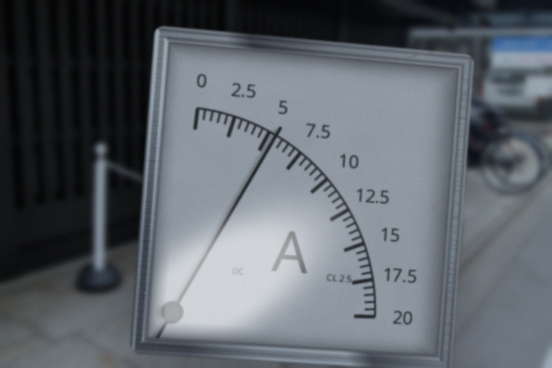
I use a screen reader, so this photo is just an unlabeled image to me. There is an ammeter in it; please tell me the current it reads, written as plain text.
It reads 5.5 A
